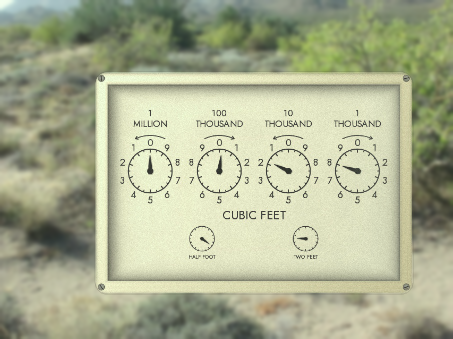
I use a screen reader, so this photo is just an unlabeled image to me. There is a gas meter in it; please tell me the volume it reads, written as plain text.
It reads 1800 ft³
